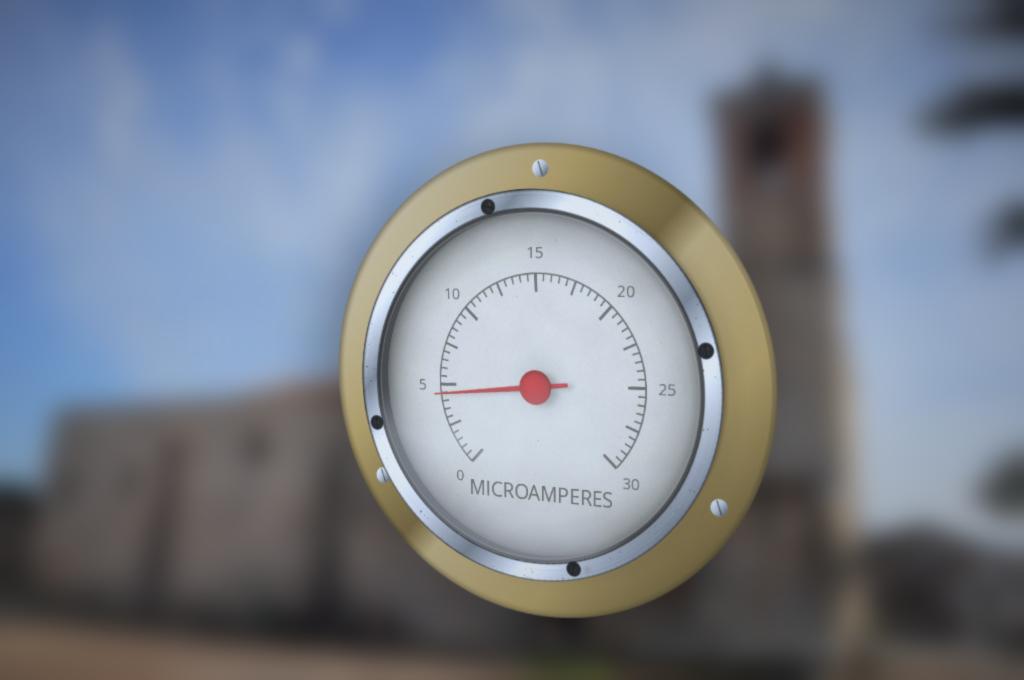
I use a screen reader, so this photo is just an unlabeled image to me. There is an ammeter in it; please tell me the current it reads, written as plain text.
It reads 4.5 µA
